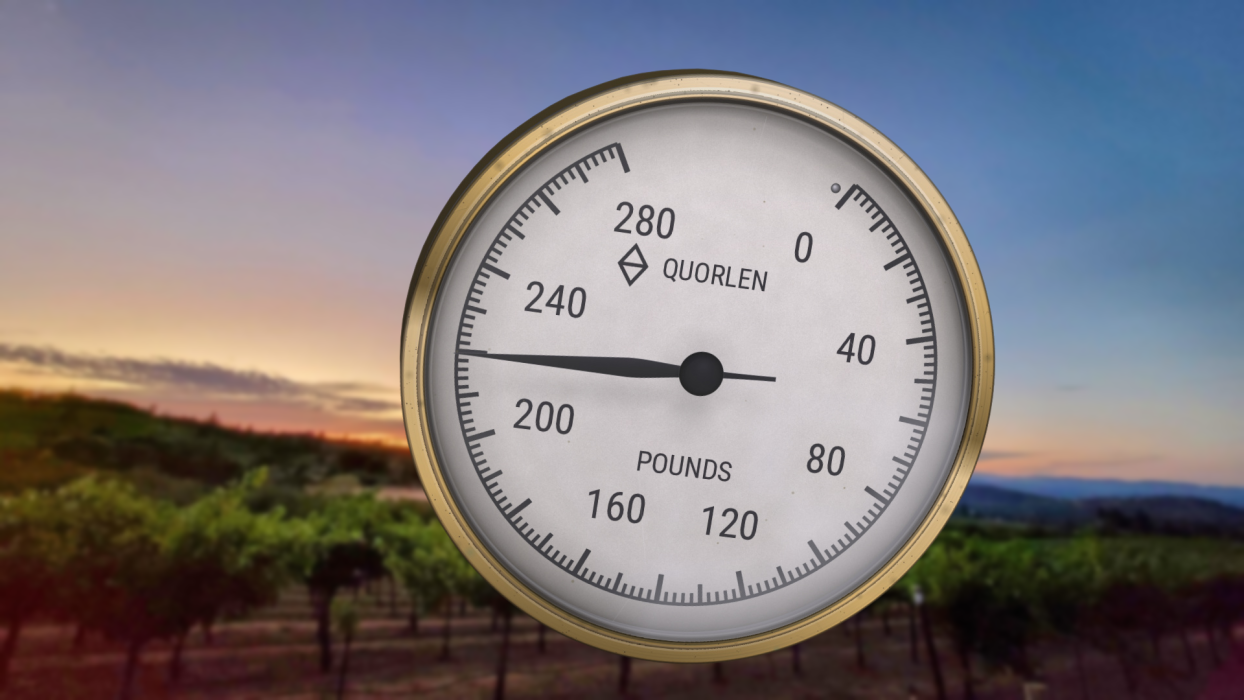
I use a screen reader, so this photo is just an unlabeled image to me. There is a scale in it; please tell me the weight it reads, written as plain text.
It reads 220 lb
